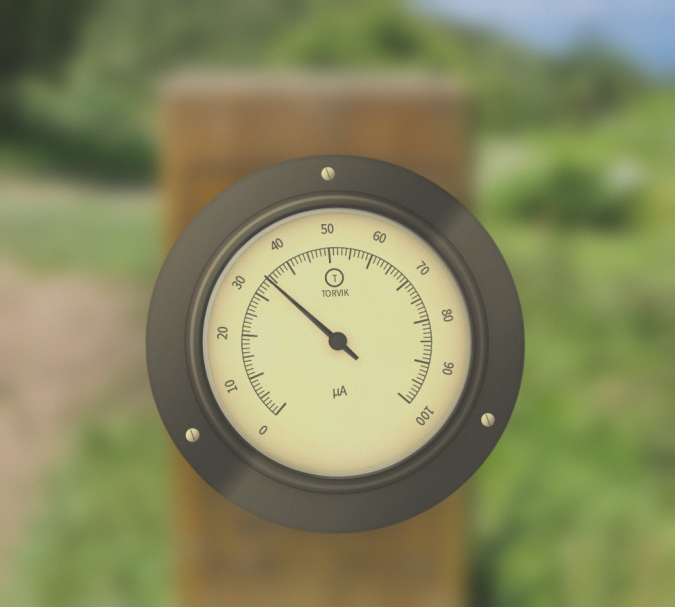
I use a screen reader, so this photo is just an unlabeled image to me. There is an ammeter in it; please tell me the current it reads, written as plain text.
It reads 34 µA
